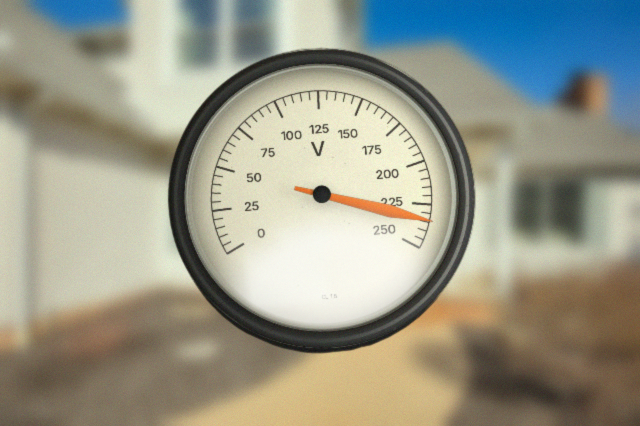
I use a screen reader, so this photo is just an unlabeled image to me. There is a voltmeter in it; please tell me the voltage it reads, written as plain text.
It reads 235 V
